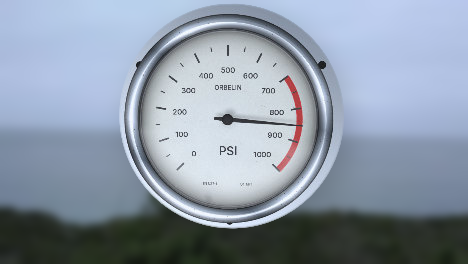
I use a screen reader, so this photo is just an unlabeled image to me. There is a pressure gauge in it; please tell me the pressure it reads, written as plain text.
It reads 850 psi
